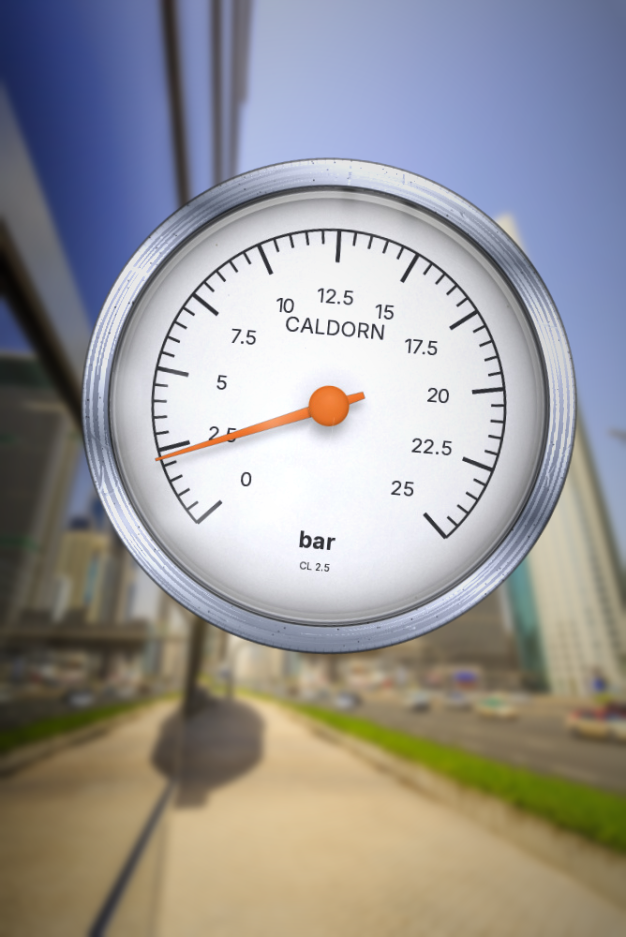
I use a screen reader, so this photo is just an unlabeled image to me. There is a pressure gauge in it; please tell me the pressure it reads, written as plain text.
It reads 2.25 bar
